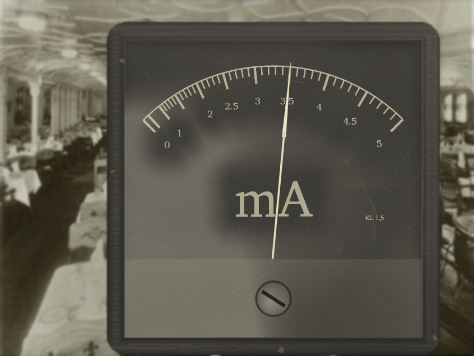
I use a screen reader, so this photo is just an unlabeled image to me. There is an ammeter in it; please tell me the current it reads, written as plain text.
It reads 3.5 mA
